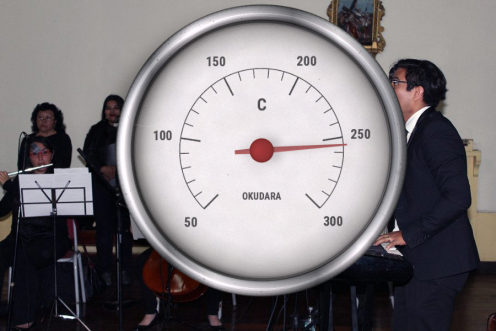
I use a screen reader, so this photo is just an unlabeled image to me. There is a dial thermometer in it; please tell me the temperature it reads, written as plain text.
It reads 255 °C
